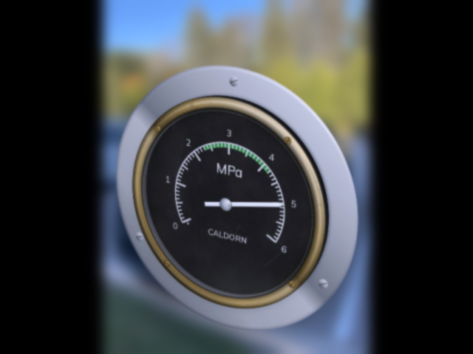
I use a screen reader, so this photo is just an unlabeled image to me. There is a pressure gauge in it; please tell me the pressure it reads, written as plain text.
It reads 5 MPa
